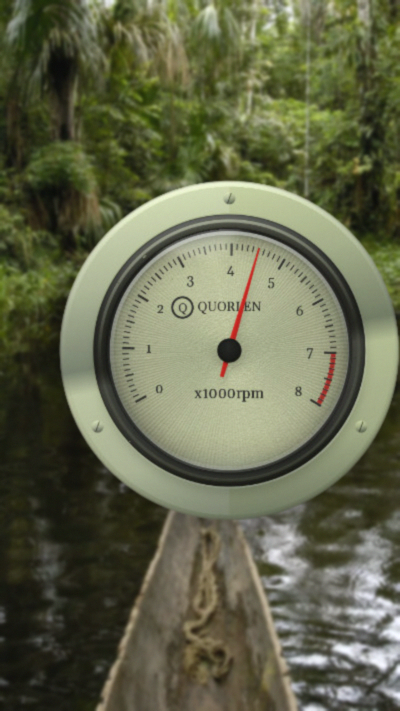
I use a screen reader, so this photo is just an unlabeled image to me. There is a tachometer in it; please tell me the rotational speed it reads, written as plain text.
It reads 4500 rpm
